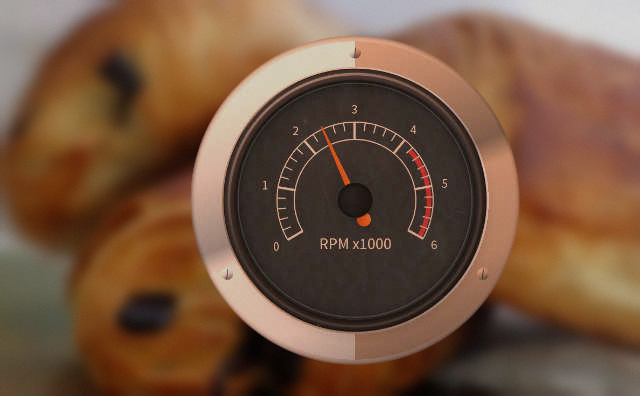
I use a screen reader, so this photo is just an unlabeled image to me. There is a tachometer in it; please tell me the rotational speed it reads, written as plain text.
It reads 2400 rpm
